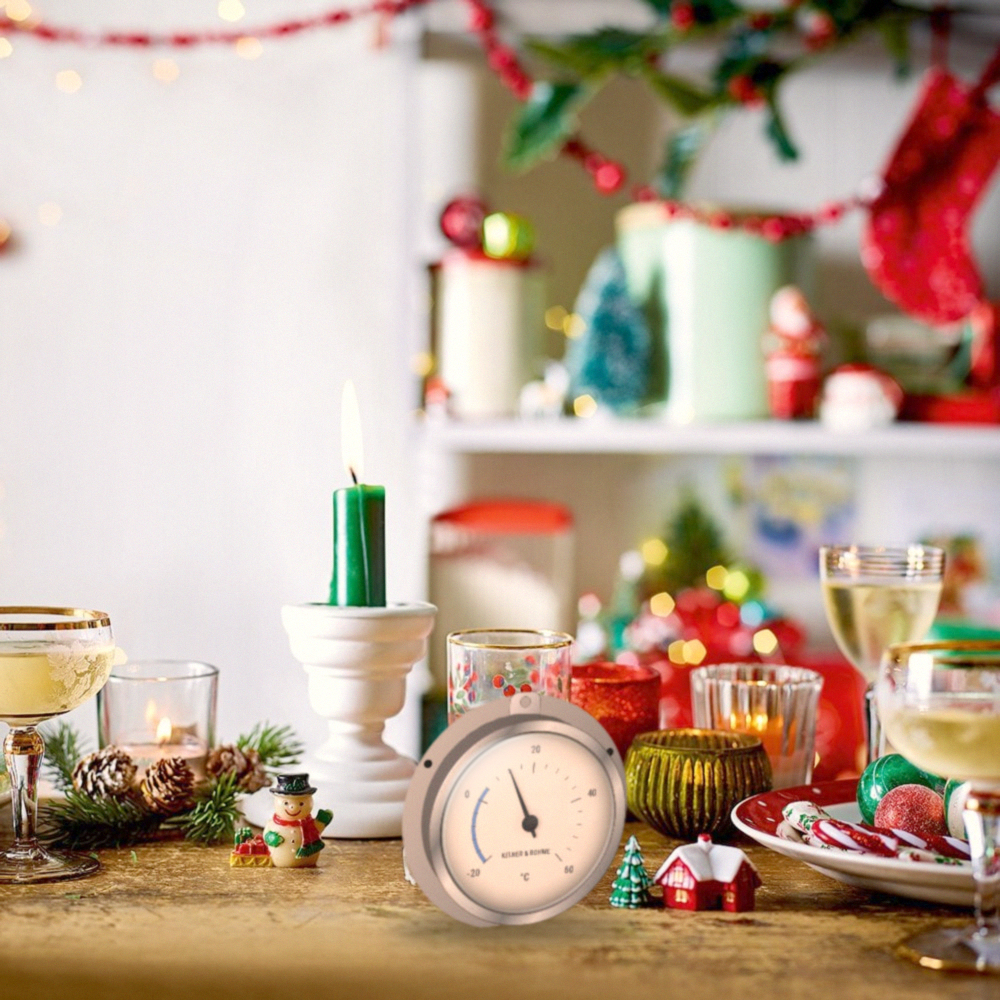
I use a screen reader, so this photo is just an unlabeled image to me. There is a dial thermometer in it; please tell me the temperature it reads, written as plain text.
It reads 12 °C
